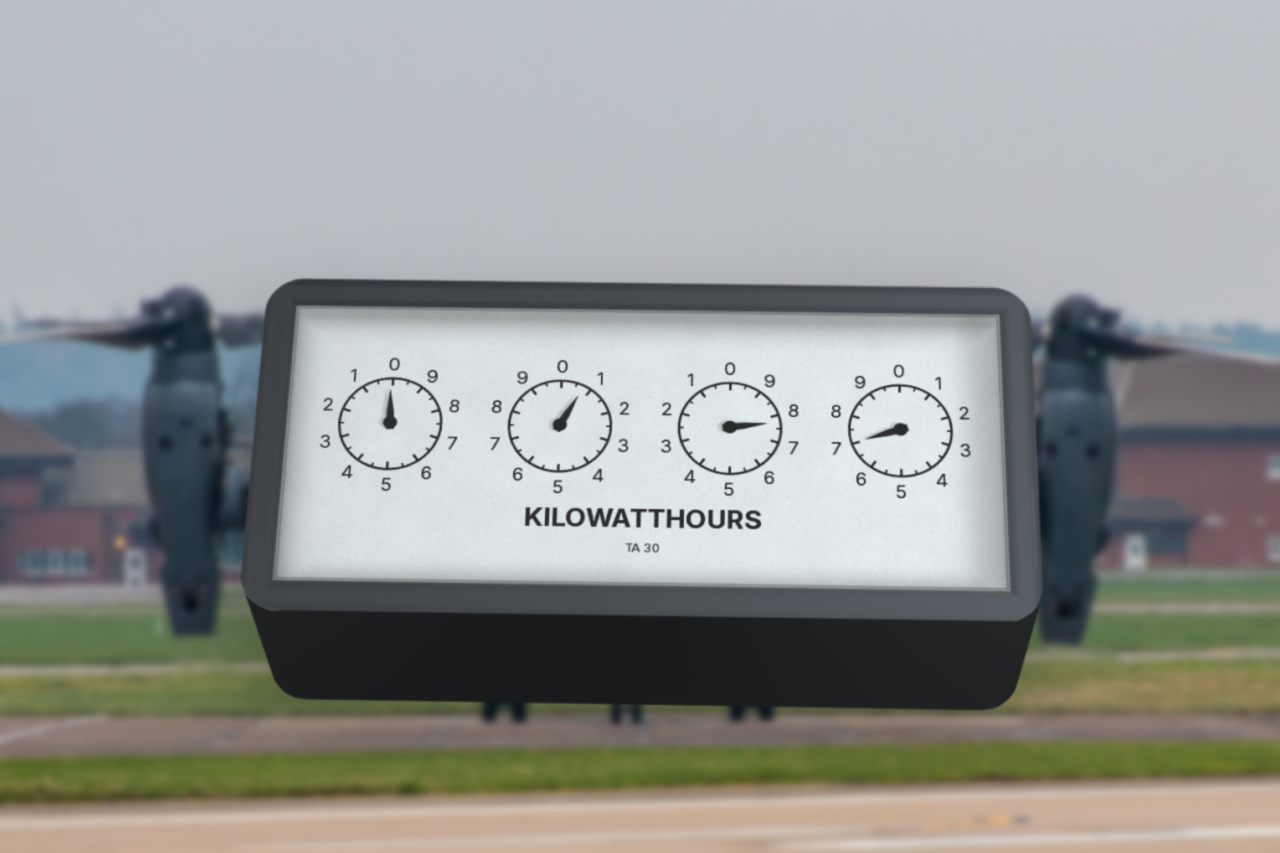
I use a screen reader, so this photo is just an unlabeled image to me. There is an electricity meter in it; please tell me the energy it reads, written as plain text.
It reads 77 kWh
